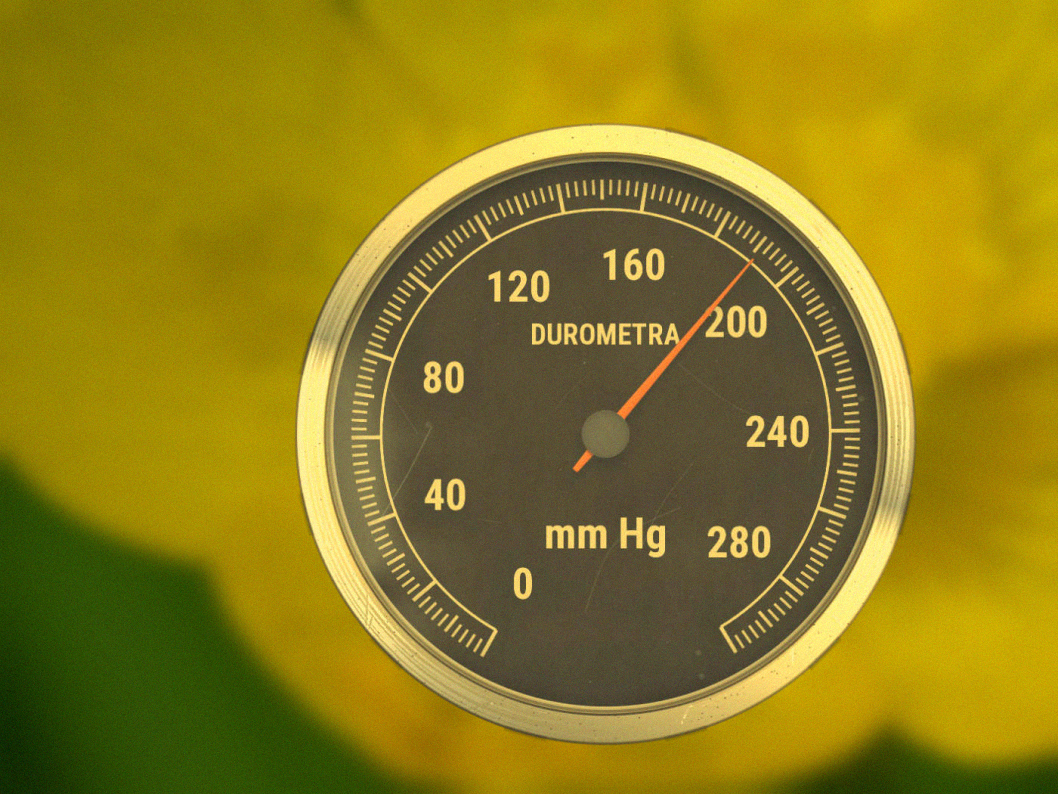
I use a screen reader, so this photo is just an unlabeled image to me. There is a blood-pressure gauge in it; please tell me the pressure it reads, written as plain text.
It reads 191 mmHg
